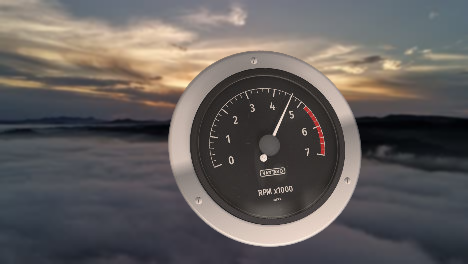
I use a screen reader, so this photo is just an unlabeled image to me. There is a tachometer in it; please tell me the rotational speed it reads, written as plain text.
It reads 4600 rpm
